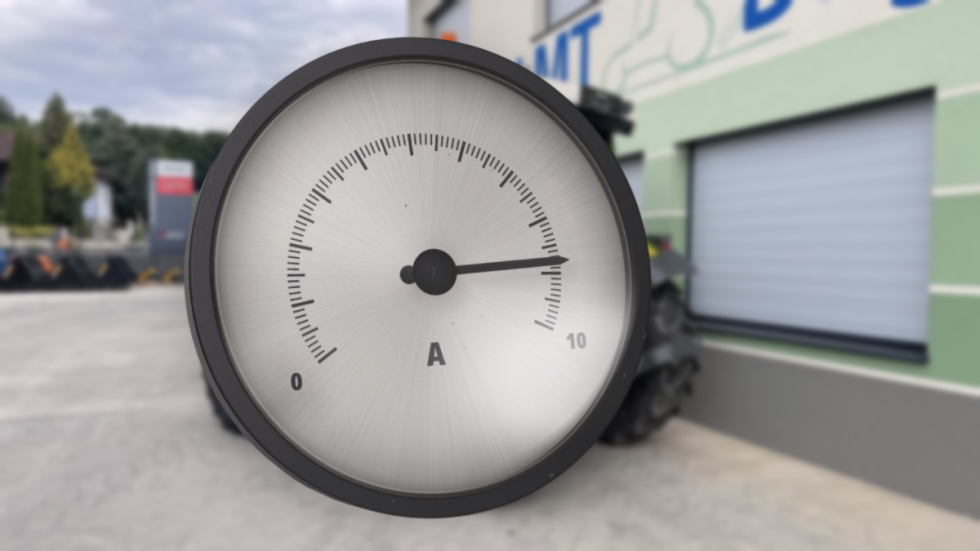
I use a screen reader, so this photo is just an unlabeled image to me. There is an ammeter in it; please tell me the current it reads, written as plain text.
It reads 8.8 A
